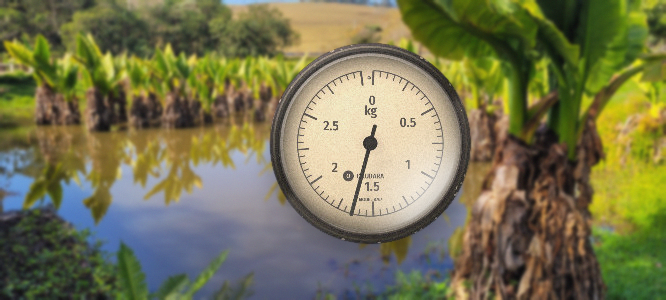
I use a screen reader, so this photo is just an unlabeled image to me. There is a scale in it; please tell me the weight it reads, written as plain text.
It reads 1.65 kg
